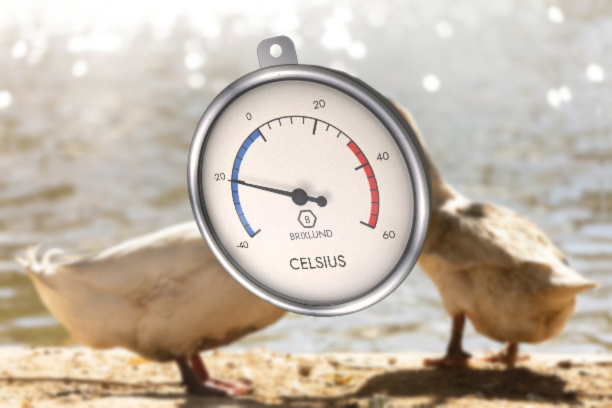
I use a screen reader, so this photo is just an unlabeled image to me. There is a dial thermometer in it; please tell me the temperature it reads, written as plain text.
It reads -20 °C
